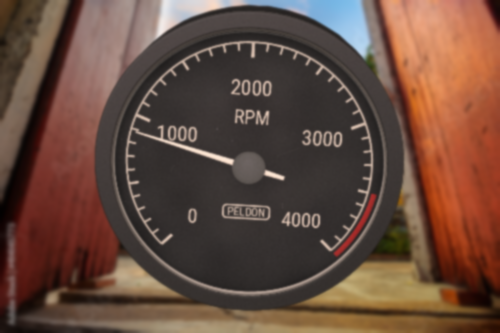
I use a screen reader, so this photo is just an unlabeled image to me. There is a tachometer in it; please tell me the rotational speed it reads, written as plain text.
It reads 900 rpm
